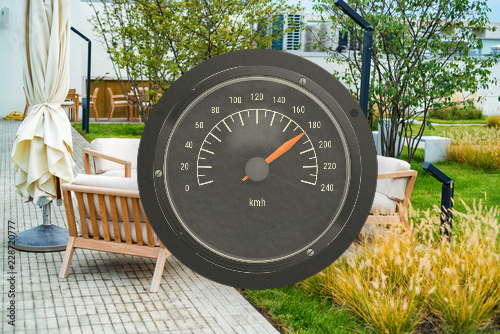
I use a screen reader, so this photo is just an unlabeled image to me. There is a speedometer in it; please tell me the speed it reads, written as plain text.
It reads 180 km/h
